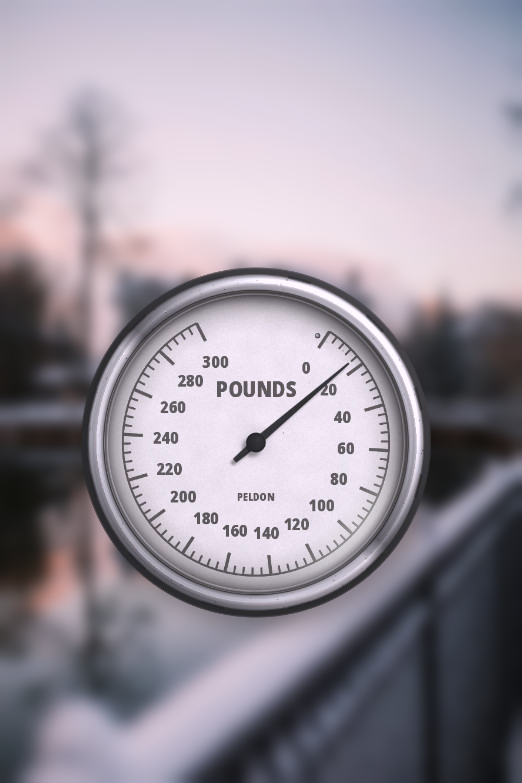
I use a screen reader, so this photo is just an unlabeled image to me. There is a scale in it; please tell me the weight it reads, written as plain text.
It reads 16 lb
